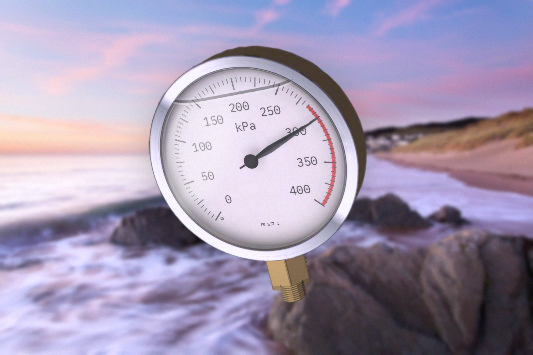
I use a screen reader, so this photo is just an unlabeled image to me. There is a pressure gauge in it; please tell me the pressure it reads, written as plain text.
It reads 300 kPa
